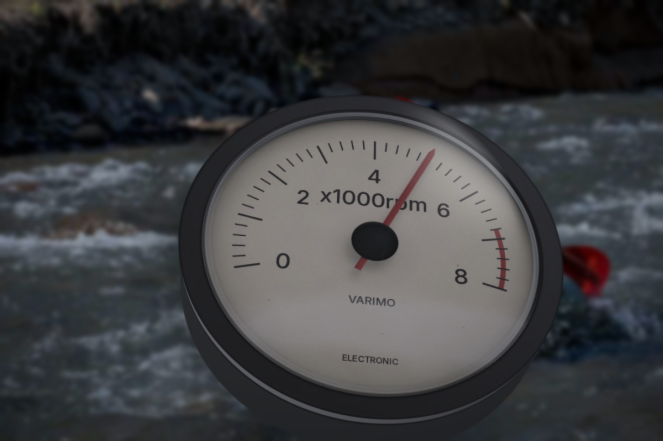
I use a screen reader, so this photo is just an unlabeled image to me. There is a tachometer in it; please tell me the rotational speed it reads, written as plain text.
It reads 5000 rpm
